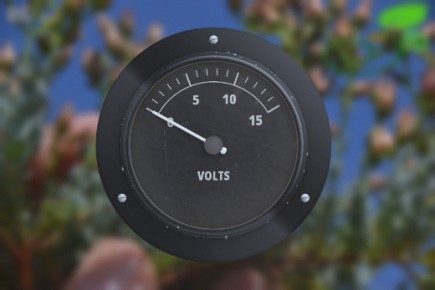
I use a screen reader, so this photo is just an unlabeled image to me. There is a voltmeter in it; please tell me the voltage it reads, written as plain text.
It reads 0 V
